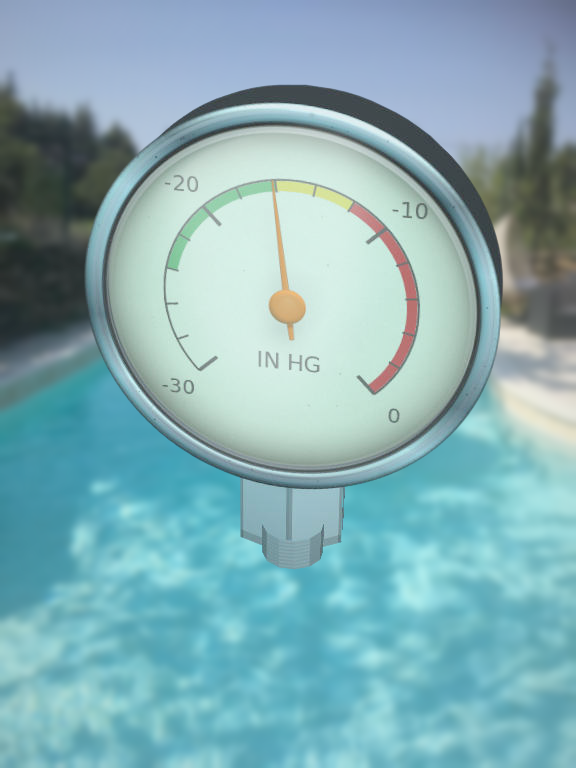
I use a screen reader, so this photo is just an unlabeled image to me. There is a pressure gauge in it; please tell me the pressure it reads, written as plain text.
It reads -16 inHg
